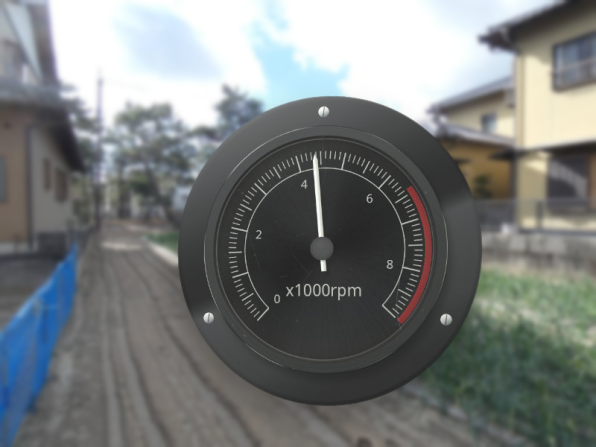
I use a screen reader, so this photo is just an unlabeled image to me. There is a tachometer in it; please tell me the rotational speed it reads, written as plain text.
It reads 4400 rpm
